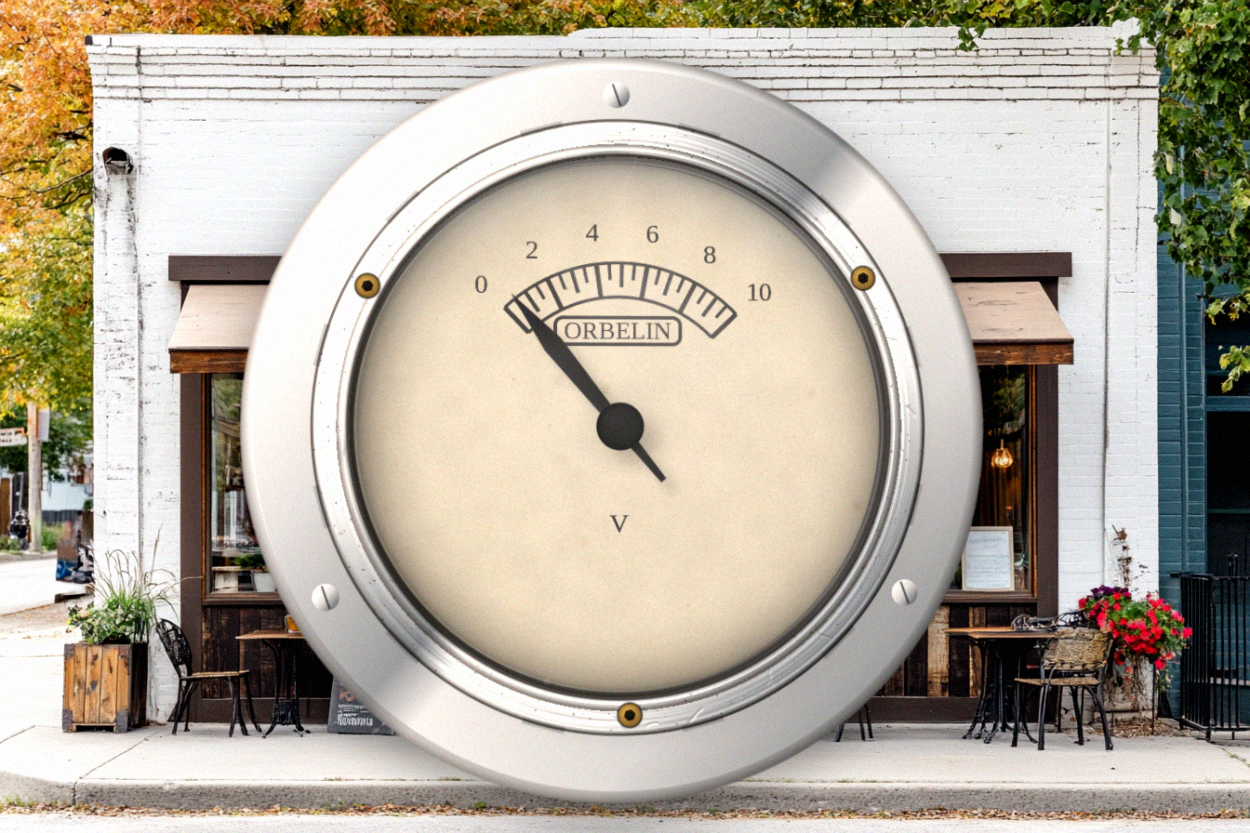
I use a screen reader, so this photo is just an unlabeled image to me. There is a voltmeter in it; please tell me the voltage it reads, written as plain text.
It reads 0.5 V
